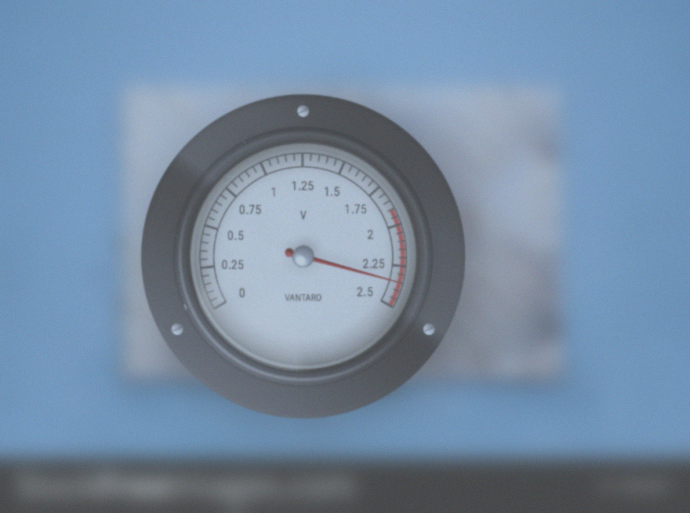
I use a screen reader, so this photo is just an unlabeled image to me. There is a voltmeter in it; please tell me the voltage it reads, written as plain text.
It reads 2.35 V
